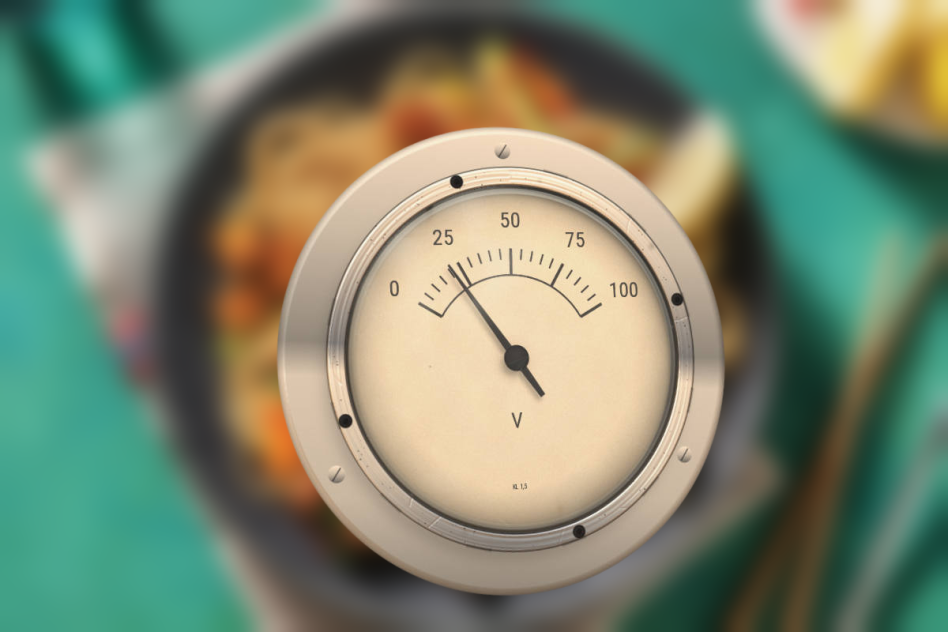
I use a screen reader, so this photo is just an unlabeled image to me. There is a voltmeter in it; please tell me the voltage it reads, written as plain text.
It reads 20 V
